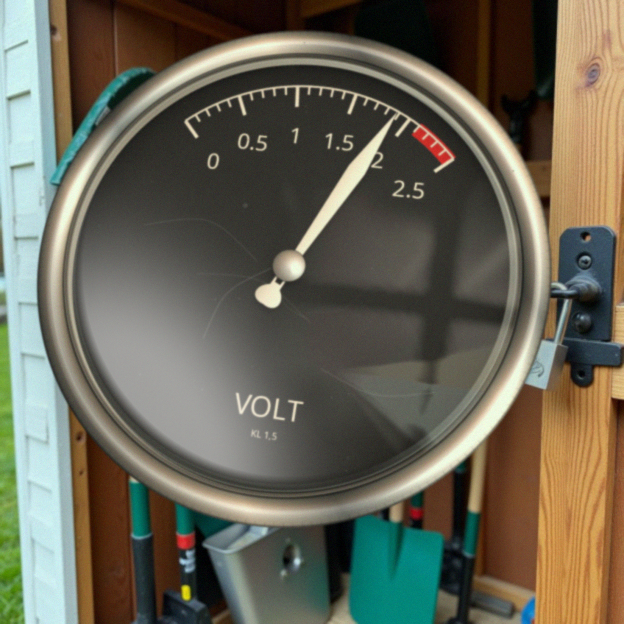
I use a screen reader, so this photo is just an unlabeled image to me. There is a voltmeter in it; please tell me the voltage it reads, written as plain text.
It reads 1.9 V
